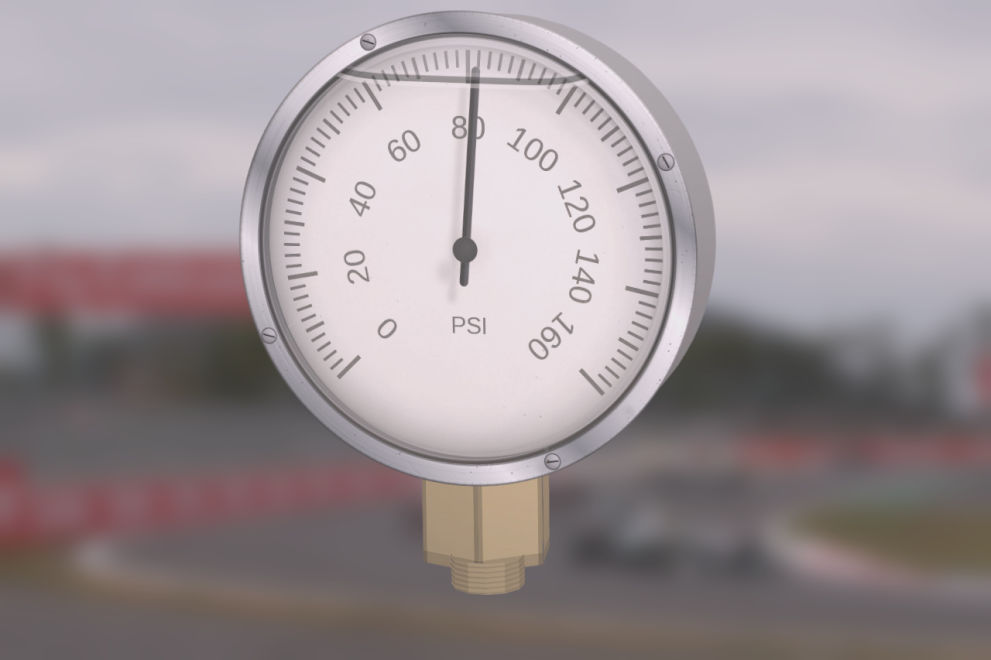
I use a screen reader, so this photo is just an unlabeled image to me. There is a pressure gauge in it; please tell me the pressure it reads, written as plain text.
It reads 82 psi
